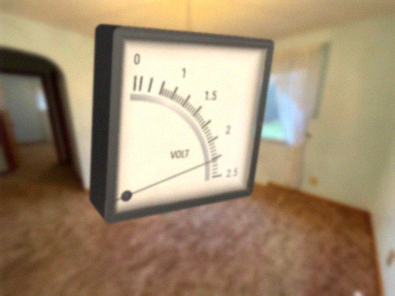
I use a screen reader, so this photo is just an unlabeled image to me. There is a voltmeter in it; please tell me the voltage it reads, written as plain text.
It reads 2.25 V
